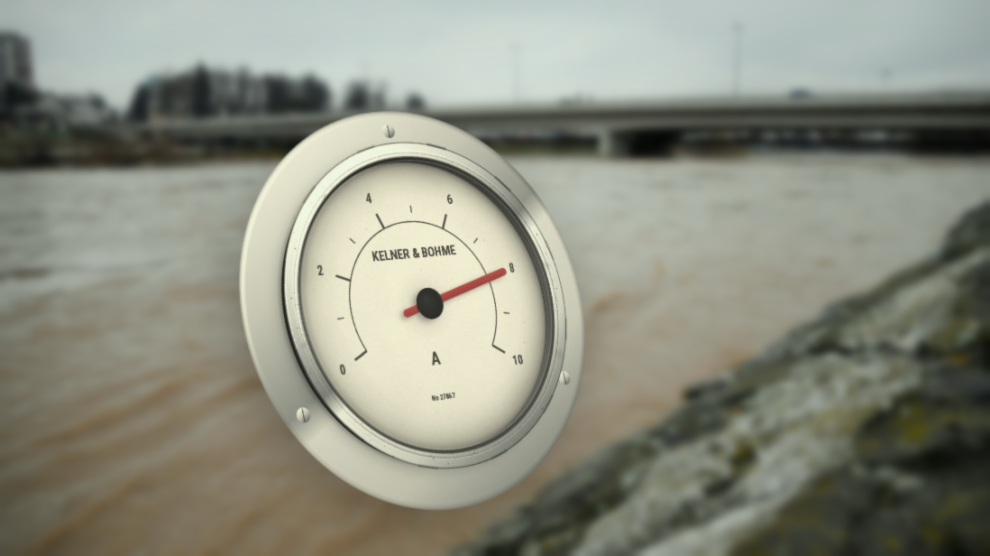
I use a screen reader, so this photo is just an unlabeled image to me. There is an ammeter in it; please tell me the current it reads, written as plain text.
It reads 8 A
